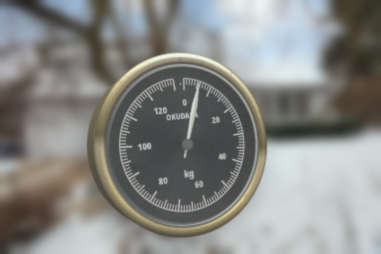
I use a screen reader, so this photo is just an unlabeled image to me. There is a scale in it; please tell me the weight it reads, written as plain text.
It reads 5 kg
